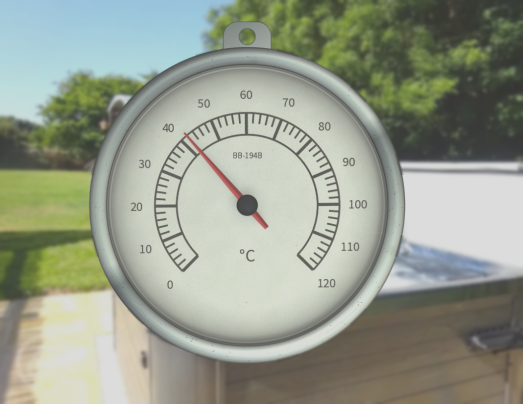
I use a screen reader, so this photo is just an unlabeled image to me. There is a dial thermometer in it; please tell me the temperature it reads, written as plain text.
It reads 42 °C
